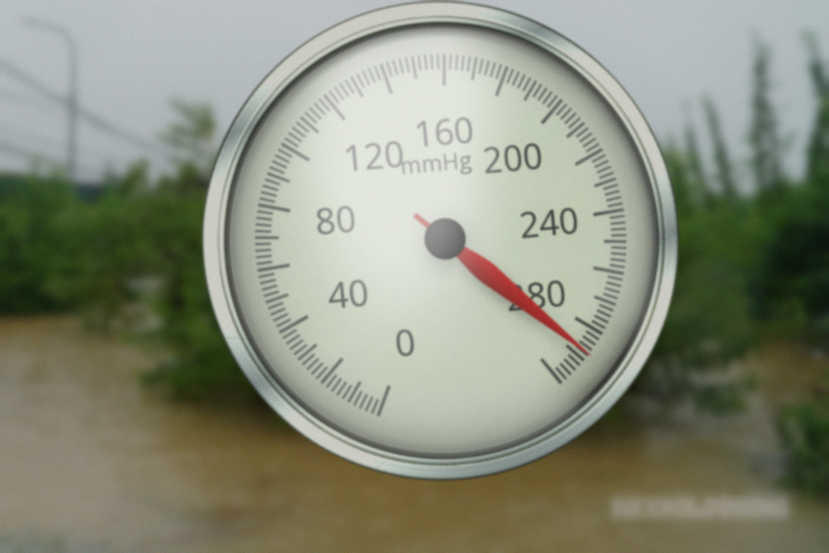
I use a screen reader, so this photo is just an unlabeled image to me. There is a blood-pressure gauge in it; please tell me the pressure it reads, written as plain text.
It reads 288 mmHg
